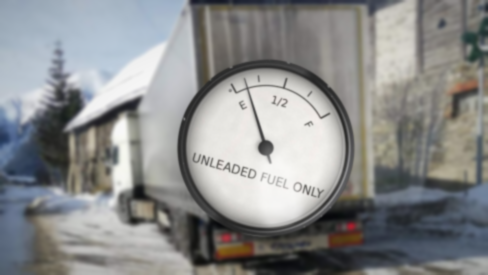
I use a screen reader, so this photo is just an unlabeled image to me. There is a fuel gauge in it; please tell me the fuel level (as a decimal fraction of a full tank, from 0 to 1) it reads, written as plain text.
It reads 0.125
